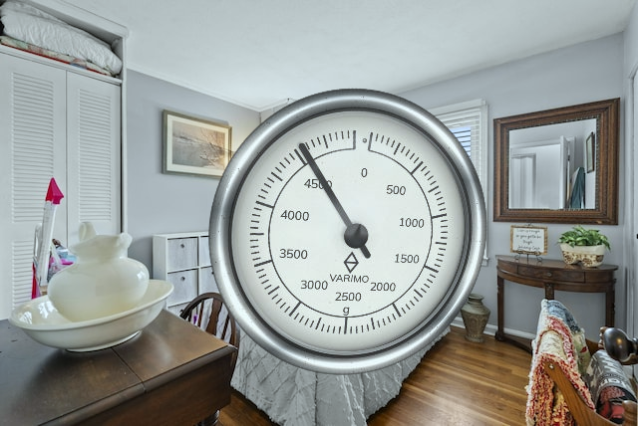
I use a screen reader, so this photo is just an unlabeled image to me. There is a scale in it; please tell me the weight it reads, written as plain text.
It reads 4550 g
